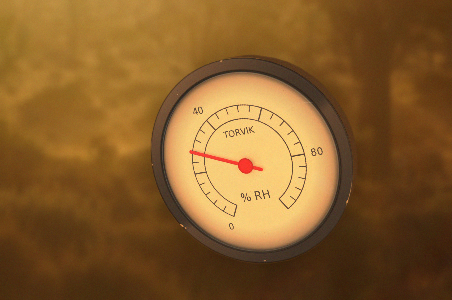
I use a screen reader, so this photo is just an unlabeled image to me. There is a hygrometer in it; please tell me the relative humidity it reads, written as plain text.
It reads 28 %
